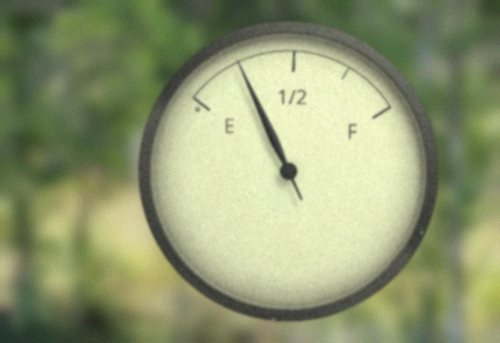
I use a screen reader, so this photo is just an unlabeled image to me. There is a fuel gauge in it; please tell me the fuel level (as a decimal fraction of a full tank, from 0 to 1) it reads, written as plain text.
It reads 0.25
